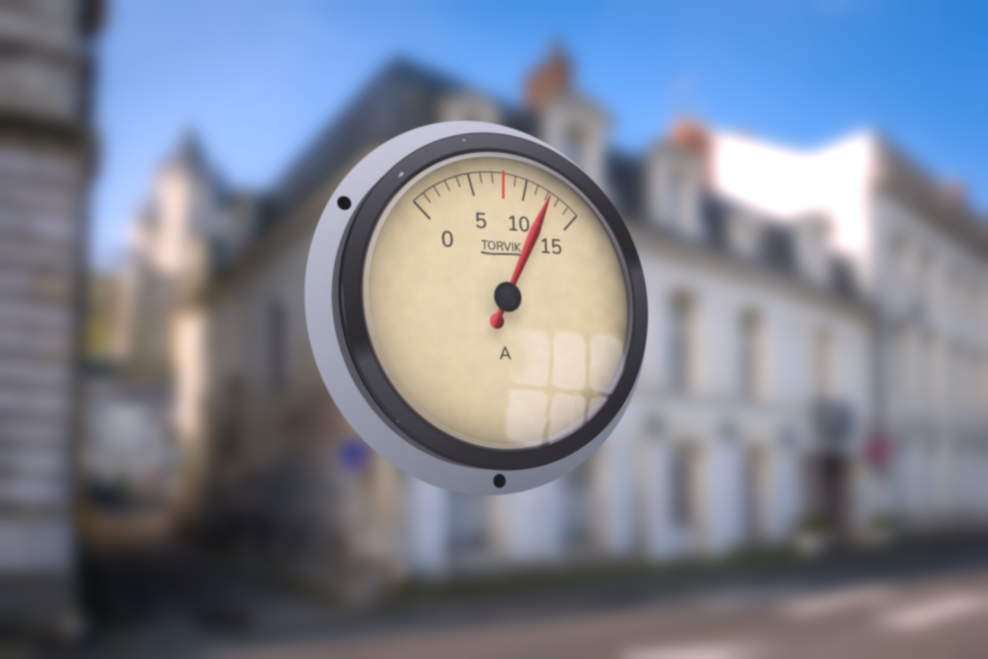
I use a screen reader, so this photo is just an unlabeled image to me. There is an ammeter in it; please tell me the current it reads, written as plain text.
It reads 12 A
